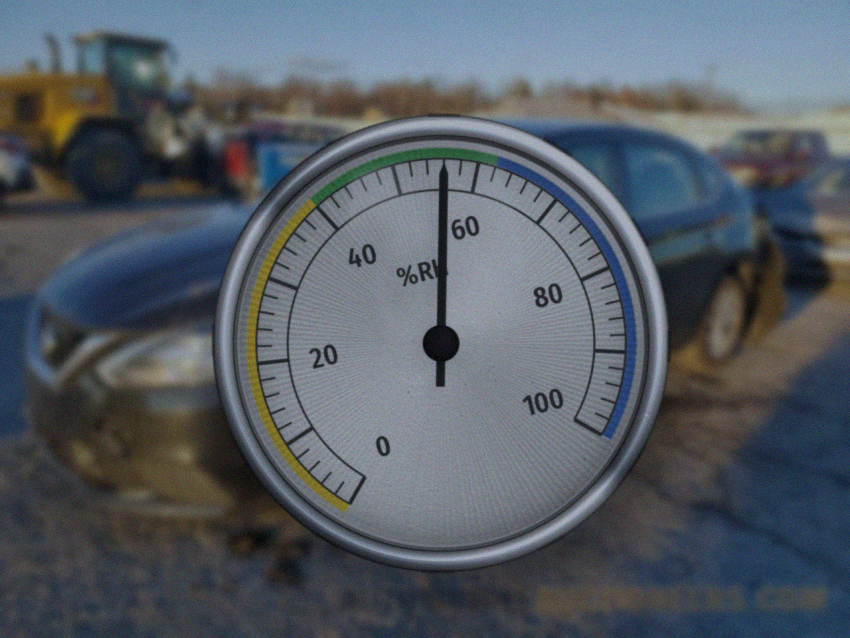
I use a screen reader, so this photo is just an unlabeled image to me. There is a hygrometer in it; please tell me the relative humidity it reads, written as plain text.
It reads 56 %
